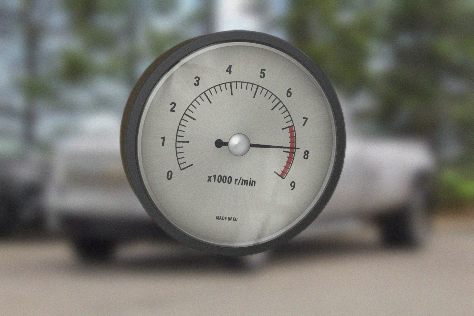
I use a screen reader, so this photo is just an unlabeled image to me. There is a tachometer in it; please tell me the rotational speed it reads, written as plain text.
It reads 7800 rpm
